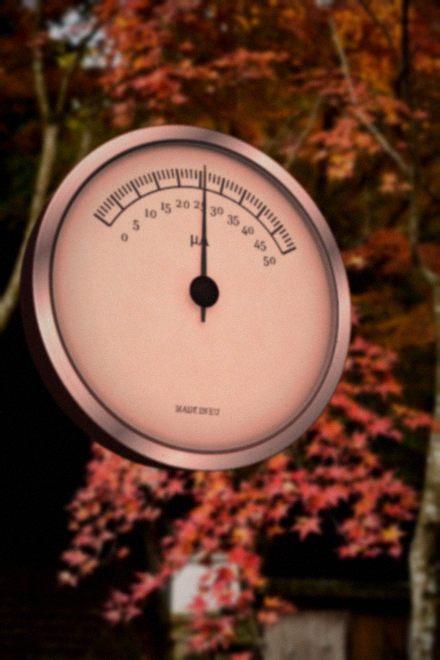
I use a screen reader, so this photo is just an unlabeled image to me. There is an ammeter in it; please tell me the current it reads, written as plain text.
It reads 25 µA
